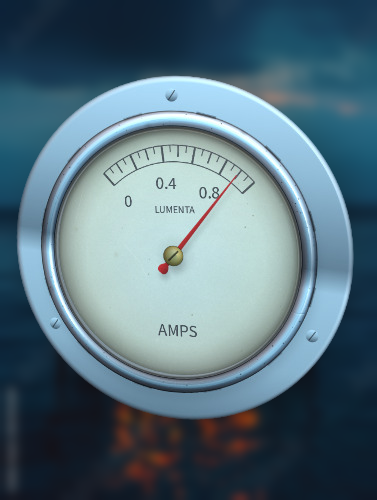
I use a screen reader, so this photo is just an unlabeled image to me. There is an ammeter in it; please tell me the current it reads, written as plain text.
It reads 0.9 A
